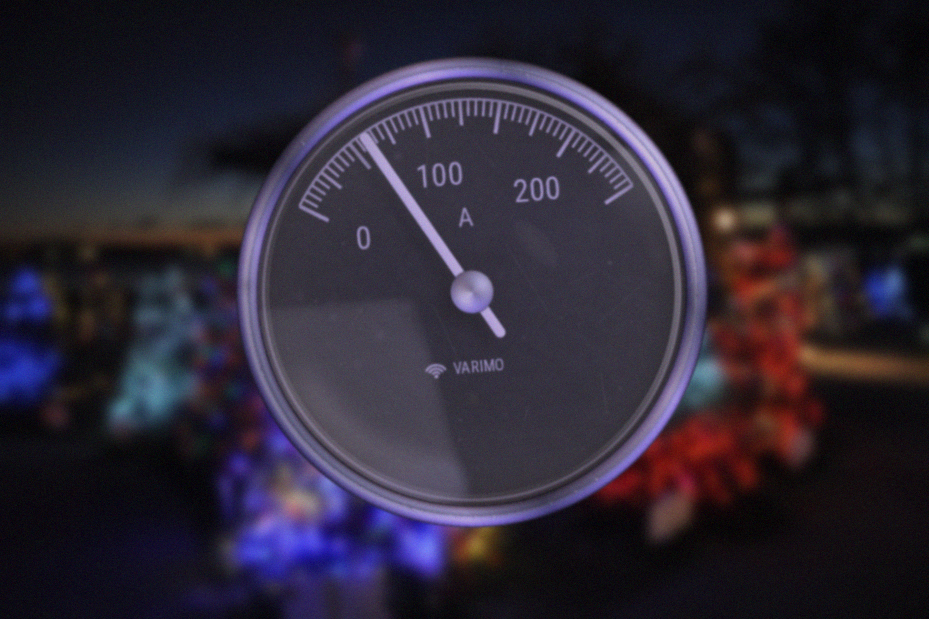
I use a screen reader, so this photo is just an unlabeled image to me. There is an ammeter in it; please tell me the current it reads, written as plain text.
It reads 60 A
